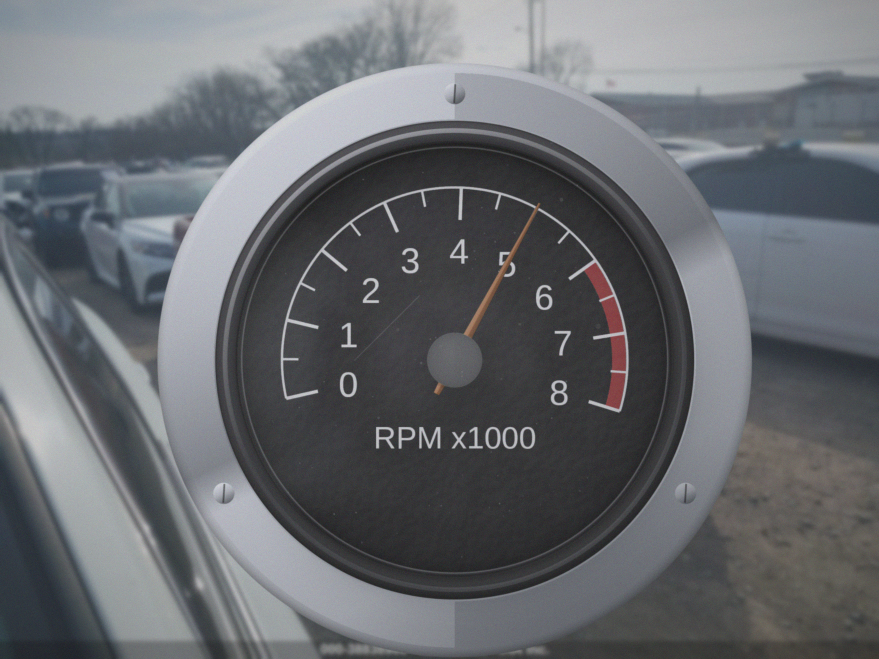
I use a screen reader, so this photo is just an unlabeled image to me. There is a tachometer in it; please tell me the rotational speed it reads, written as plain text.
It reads 5000 rpm
